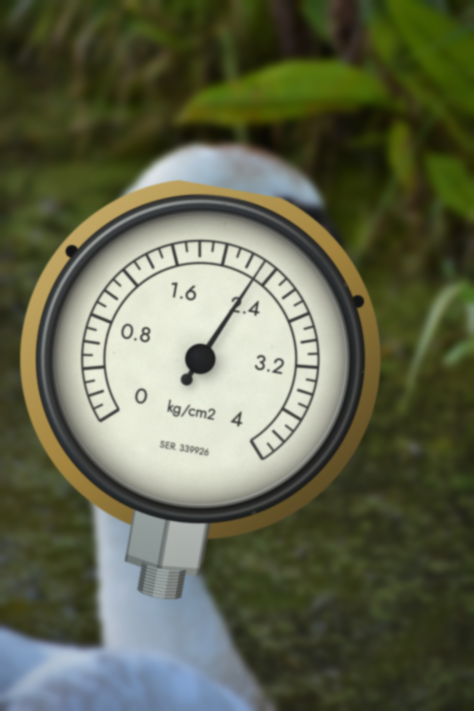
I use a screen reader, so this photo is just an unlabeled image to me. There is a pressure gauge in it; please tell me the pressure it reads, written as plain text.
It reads 2.3 kg/cm²
